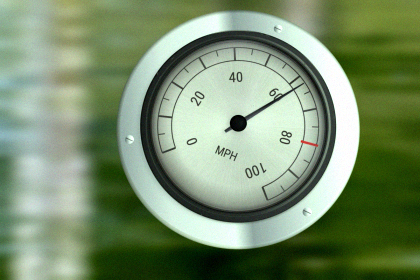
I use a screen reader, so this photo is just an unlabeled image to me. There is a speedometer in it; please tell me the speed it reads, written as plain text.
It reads 62.5 mph
